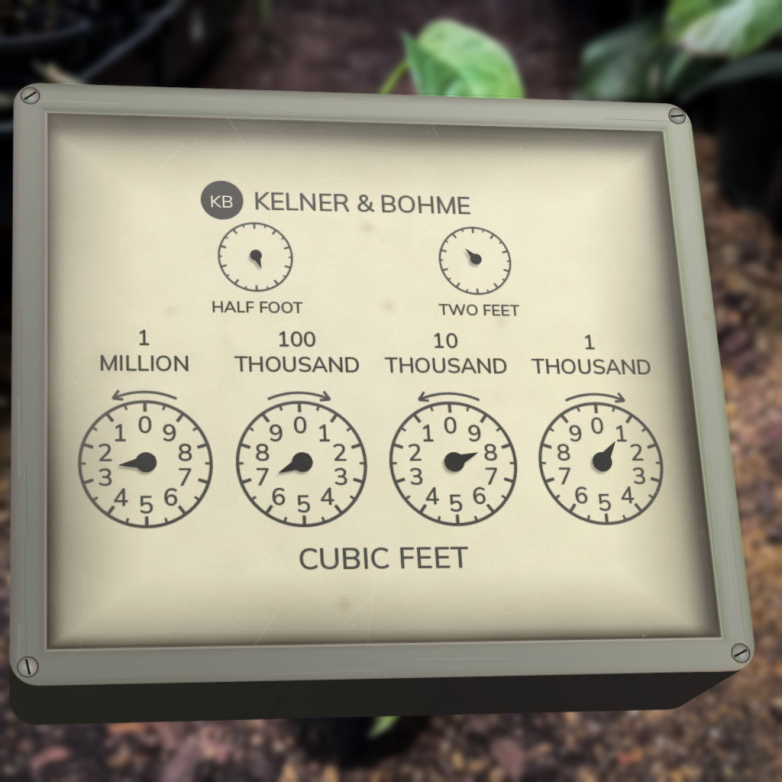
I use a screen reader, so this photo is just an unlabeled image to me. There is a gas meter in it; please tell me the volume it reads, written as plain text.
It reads 268100 ft³
